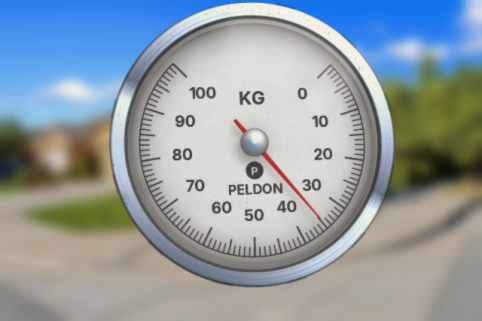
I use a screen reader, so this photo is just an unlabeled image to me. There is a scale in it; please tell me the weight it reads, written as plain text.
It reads 35 kg
